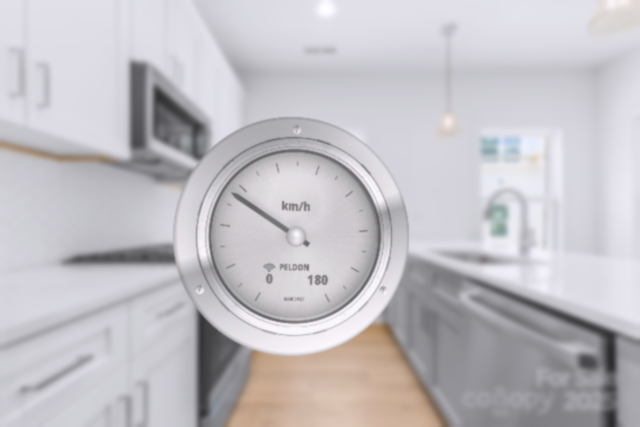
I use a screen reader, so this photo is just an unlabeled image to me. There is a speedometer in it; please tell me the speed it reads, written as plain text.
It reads 55 km/h
